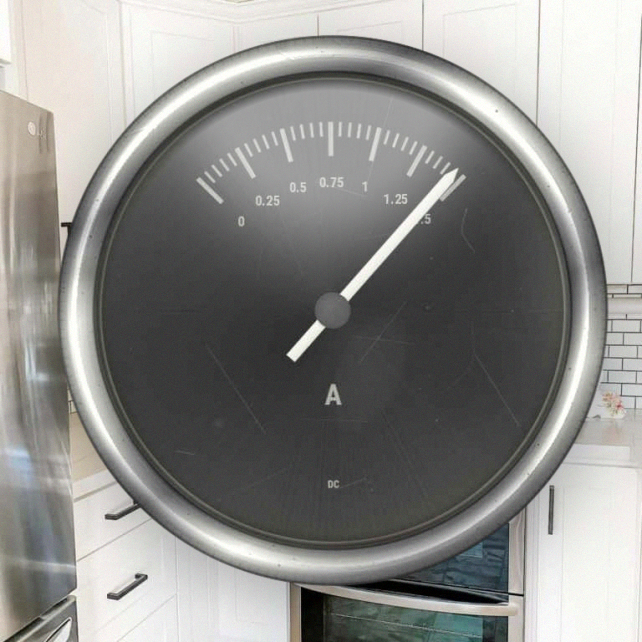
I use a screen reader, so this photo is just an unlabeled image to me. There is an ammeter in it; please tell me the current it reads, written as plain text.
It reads 1.45 A
